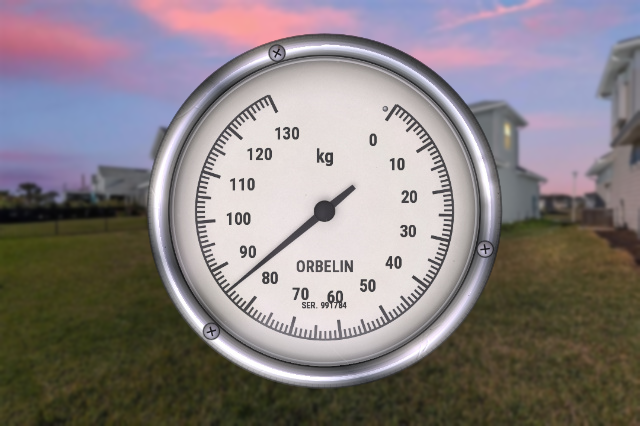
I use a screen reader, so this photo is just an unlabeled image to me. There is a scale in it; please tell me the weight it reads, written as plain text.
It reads 85 kg
